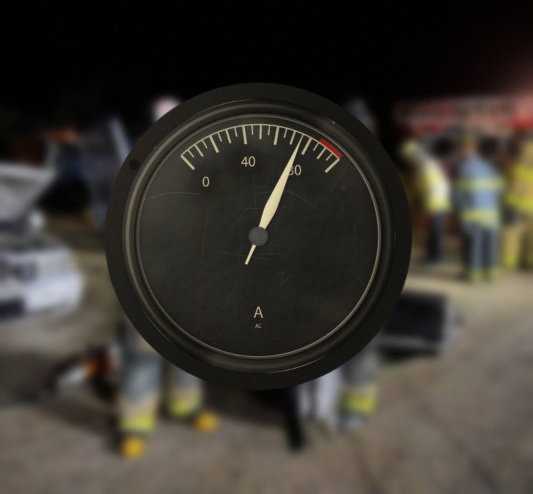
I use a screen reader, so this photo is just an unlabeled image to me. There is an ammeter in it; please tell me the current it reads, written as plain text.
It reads 75 A
